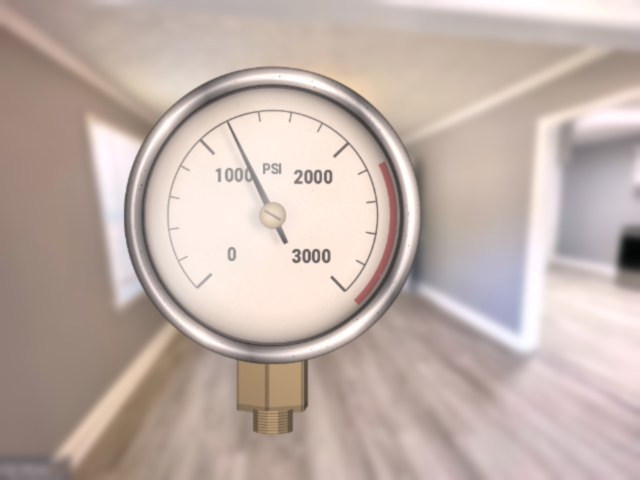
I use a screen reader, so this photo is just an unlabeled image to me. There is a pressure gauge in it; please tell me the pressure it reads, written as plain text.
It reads 1200 psi
